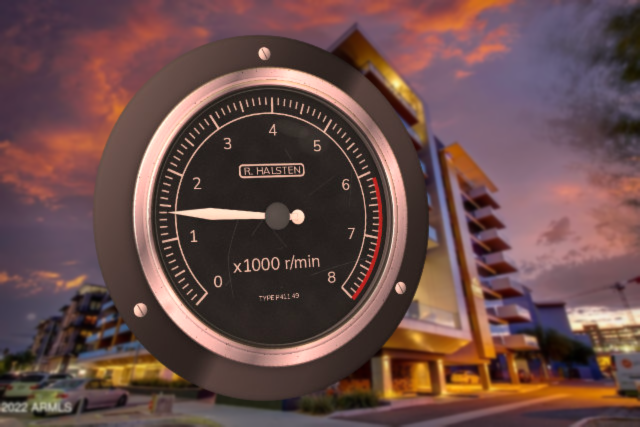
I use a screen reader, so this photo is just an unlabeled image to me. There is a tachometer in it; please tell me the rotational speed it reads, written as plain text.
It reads 1400 rpm
